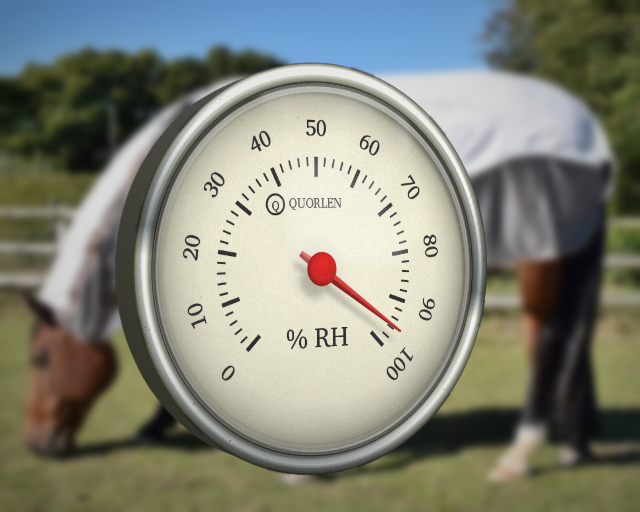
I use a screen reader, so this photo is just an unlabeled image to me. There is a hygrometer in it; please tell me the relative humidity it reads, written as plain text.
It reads 96 %
